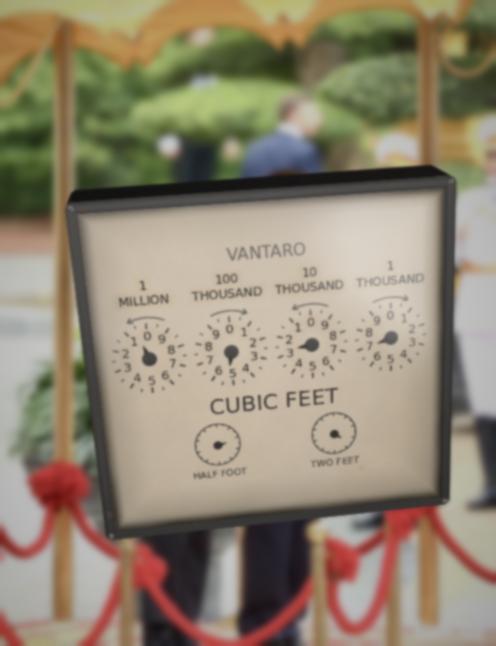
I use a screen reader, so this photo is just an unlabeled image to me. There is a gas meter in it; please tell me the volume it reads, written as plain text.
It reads 52700 ft³
